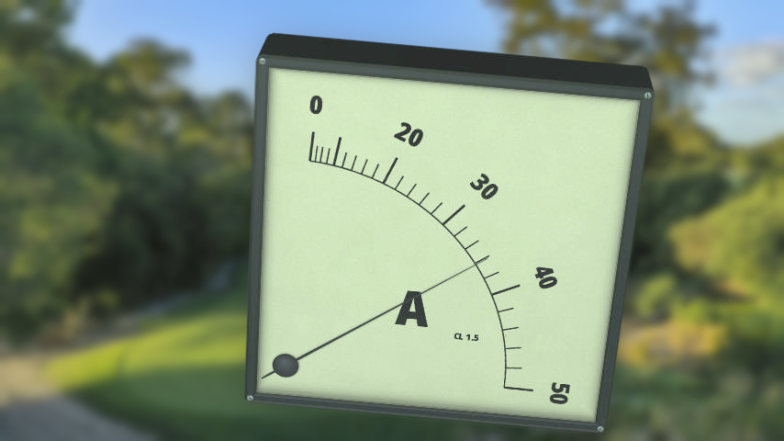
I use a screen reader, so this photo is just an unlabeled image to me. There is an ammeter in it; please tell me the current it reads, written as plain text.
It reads 36 A
